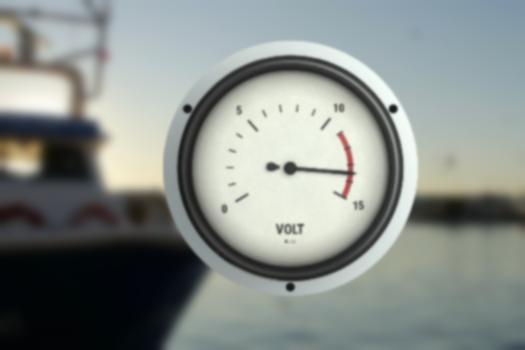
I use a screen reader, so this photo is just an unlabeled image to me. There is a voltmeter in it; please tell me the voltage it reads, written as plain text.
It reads 13.5 V
